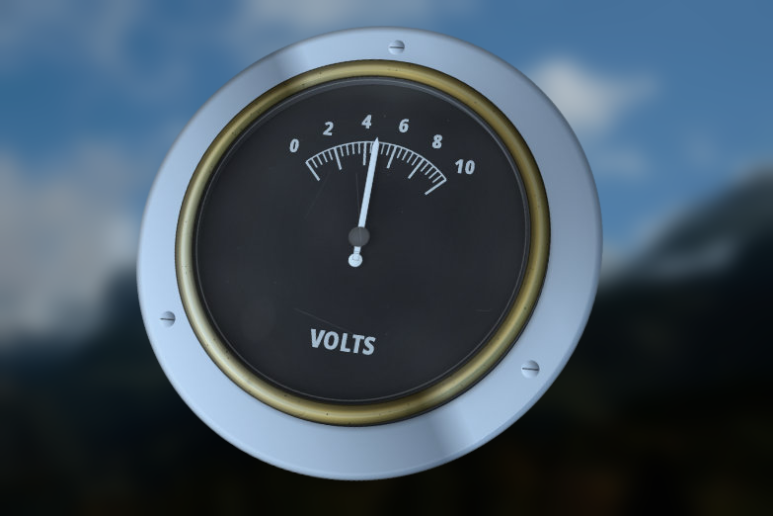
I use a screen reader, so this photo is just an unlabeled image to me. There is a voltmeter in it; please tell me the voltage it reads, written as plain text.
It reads 4.8 V
